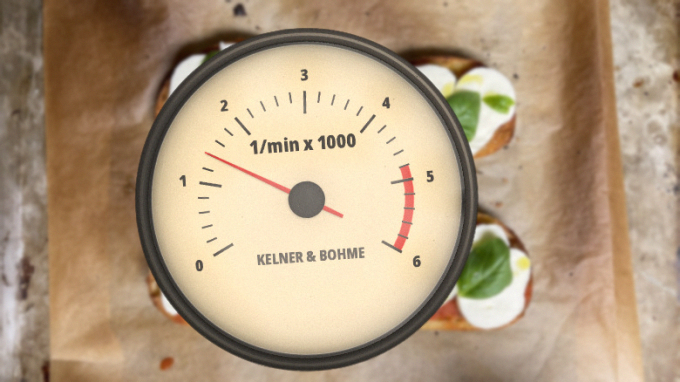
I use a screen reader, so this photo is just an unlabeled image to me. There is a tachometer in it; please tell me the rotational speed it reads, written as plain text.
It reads 1400 rpm
